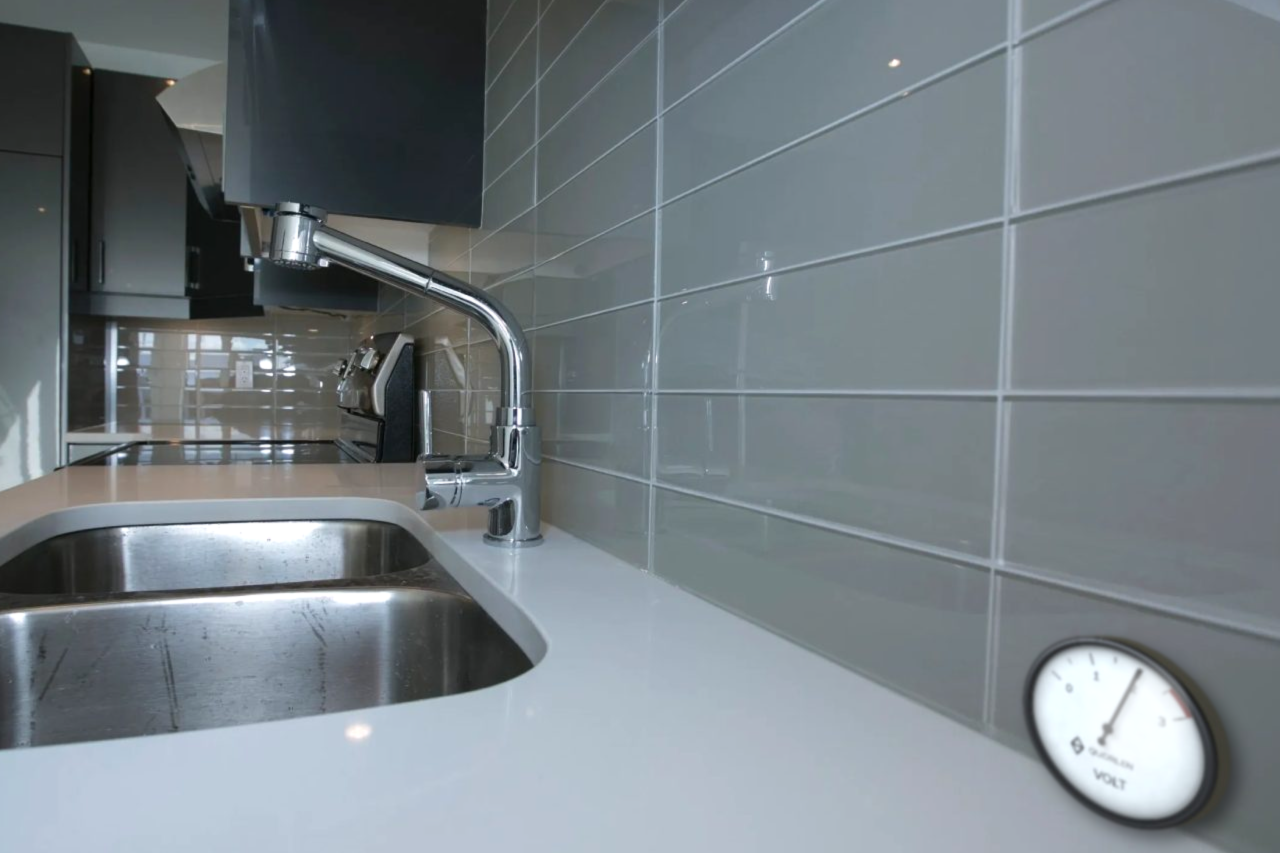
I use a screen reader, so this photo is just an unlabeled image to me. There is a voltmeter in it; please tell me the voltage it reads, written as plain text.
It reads 2 V
